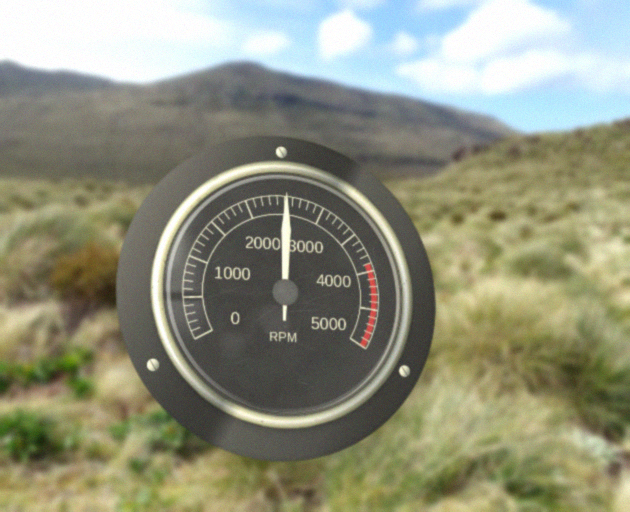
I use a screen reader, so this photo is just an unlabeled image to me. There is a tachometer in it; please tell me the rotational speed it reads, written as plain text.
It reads 2500 rpm
